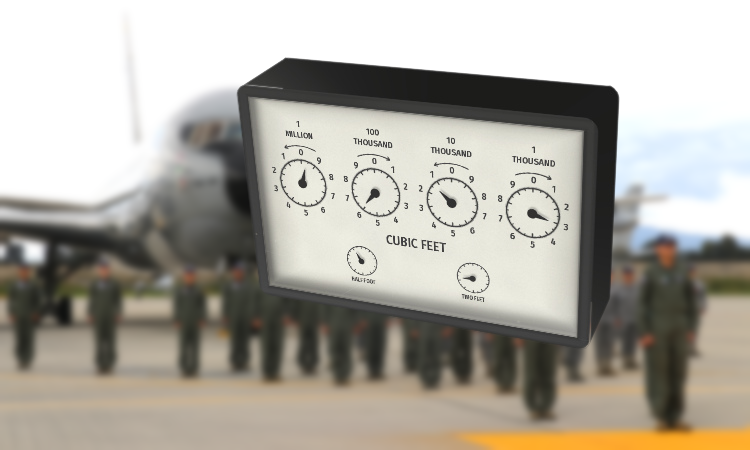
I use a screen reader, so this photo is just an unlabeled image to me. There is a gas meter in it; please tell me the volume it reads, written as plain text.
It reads 961300 ft³
